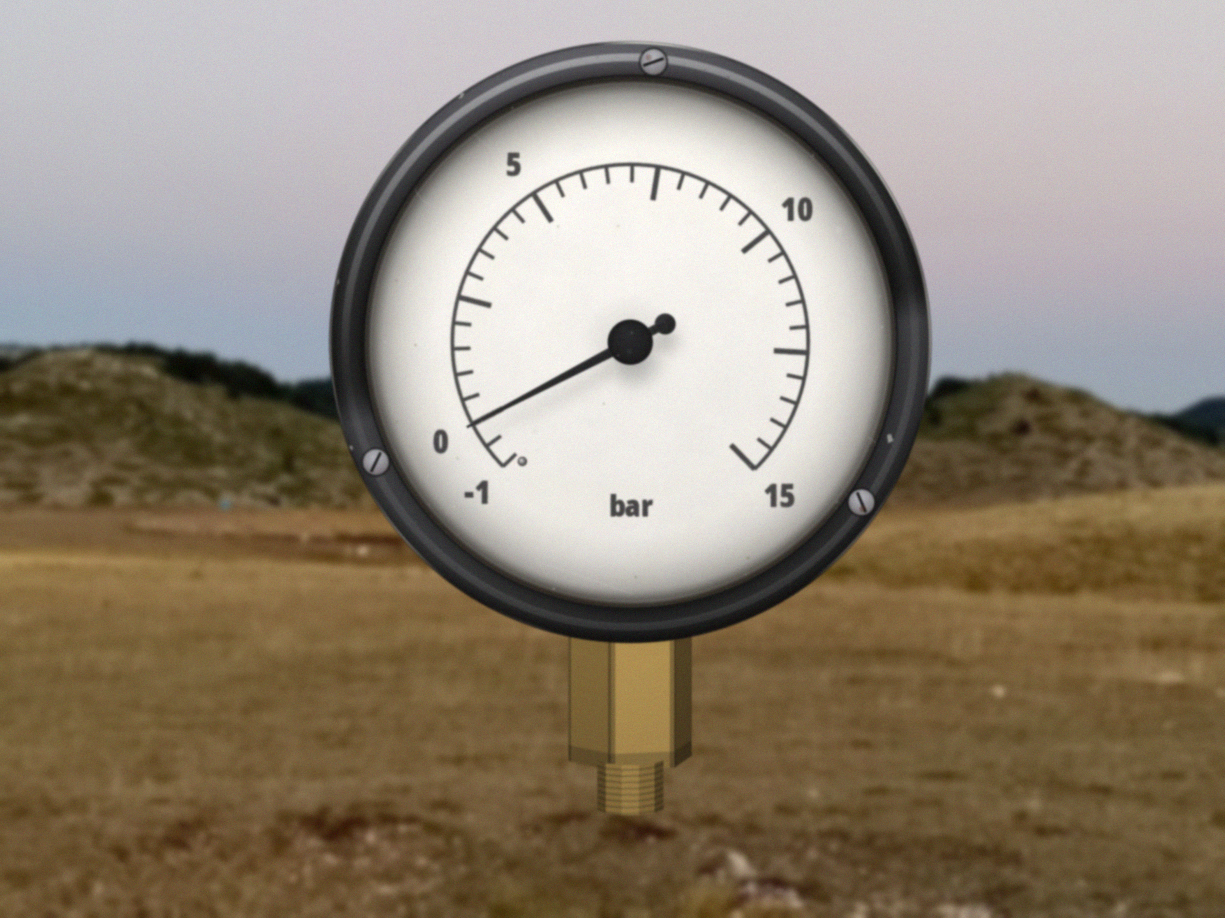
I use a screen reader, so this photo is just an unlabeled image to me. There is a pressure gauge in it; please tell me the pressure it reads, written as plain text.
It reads 0 bar
